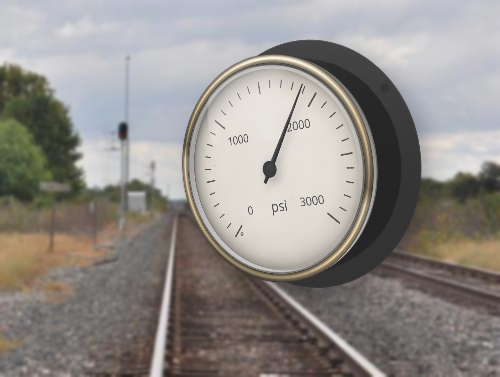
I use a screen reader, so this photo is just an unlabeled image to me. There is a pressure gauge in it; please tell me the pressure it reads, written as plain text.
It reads 1900 psi
